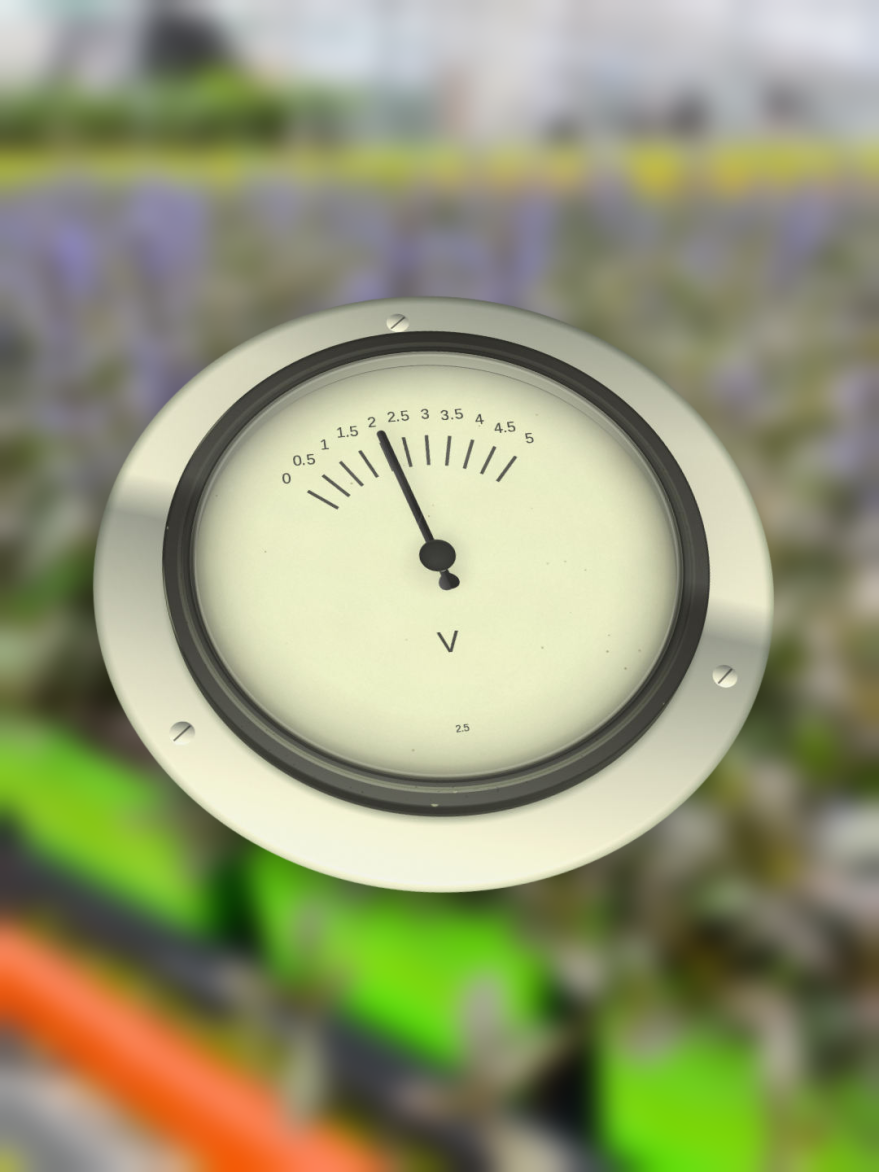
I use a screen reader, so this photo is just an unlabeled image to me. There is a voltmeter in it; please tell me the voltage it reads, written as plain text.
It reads 2 V
